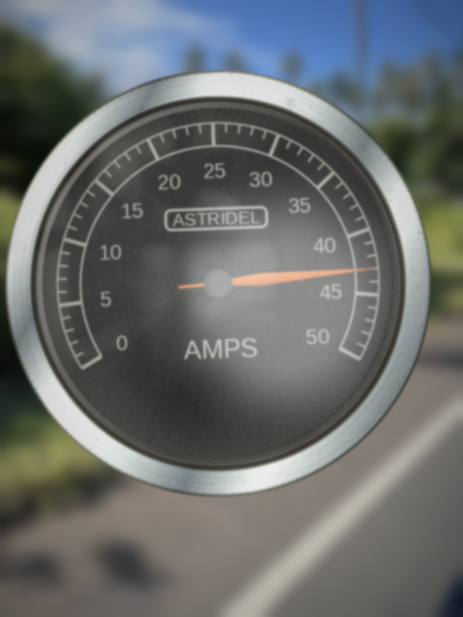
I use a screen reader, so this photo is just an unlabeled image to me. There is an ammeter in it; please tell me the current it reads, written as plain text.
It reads 43 A
